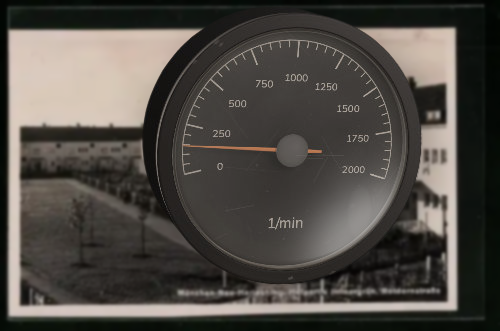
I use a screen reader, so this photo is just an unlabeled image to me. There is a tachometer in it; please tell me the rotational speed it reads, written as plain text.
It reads 150 rpm
